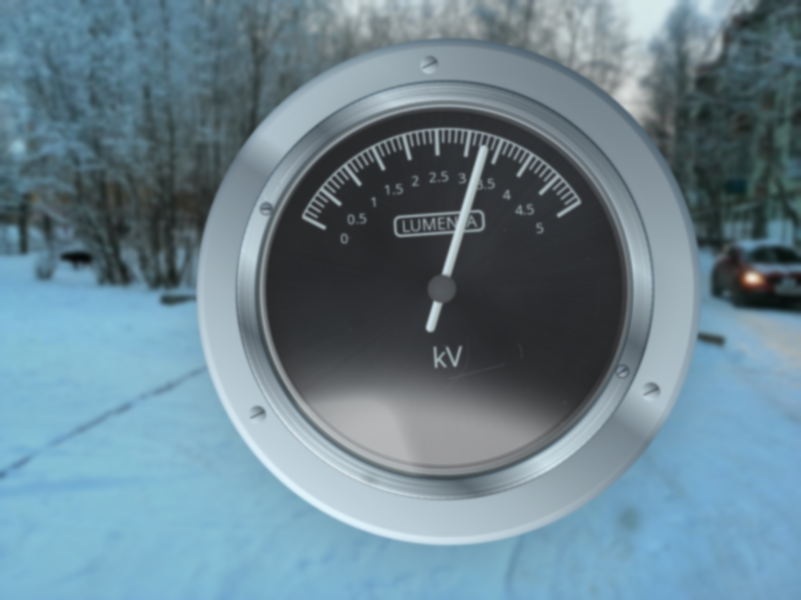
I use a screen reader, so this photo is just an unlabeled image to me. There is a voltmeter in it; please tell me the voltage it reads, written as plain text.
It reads 3.3 kV
